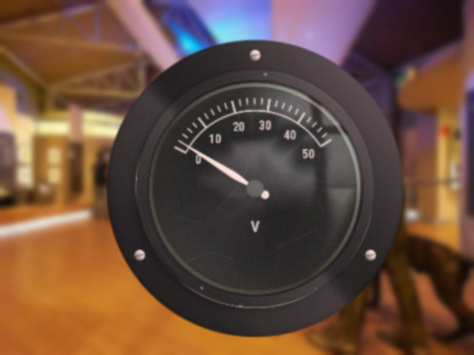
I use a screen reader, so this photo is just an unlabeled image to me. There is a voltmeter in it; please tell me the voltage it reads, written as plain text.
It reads 2 V
